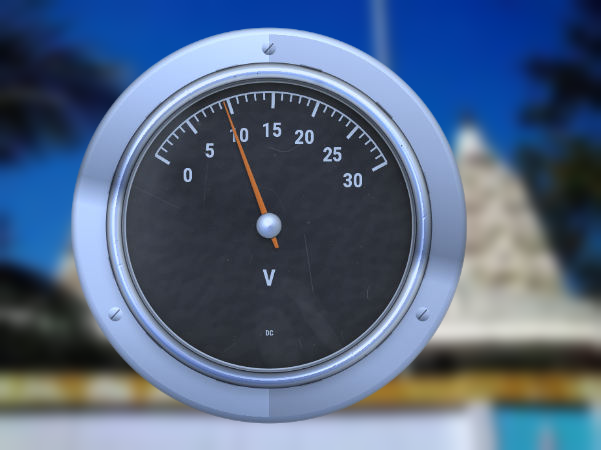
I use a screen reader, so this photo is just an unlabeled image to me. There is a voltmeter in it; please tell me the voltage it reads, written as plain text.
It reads 9.5 V
